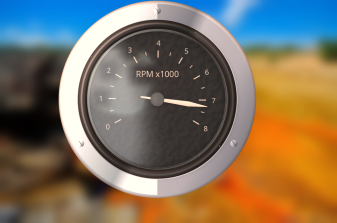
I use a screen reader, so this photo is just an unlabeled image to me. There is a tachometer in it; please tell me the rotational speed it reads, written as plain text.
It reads 7250 rpm
